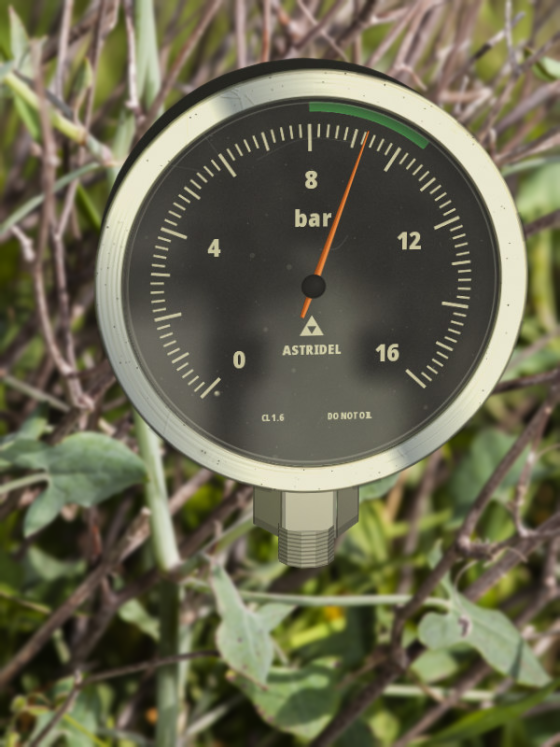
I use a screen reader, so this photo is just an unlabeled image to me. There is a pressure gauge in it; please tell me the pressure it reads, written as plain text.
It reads 9.2 bar
